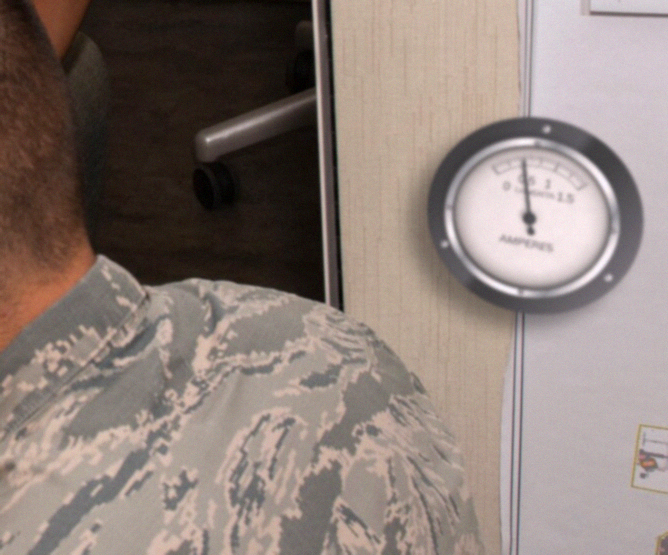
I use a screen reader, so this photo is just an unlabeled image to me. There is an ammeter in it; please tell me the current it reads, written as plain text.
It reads 0.5 A
